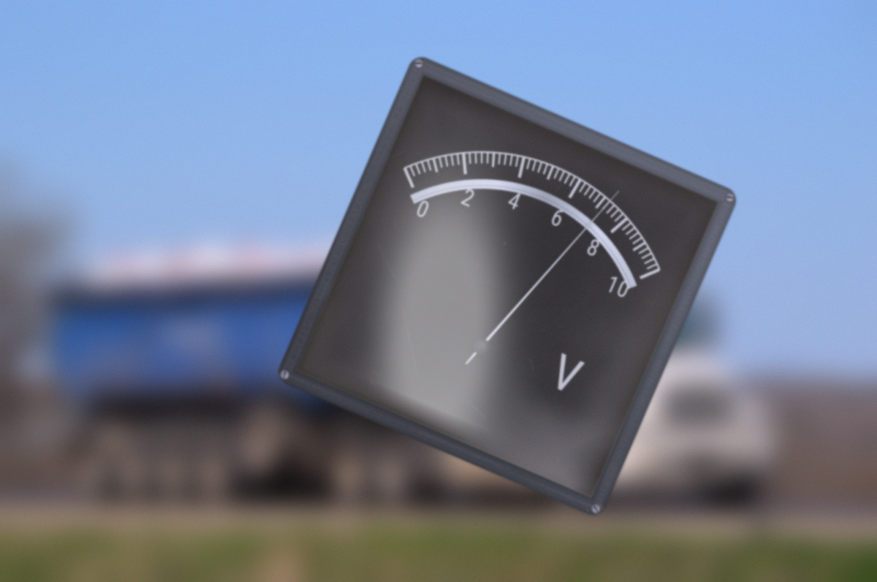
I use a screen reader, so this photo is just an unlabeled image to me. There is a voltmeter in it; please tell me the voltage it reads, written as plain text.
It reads 7.2 V
